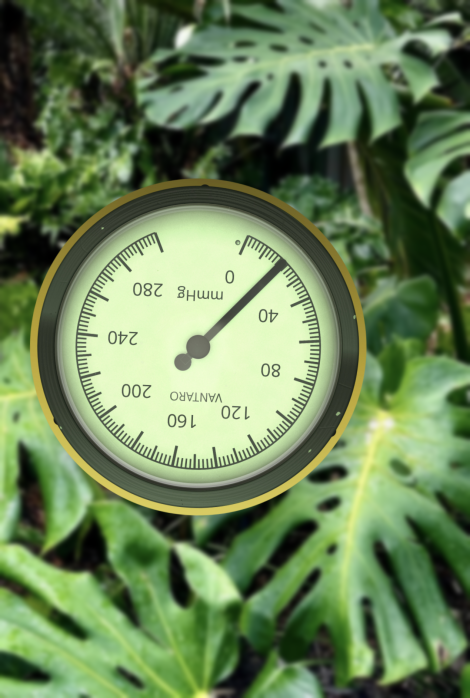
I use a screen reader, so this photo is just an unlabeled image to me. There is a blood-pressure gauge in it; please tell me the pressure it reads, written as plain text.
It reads 20 mmHg
